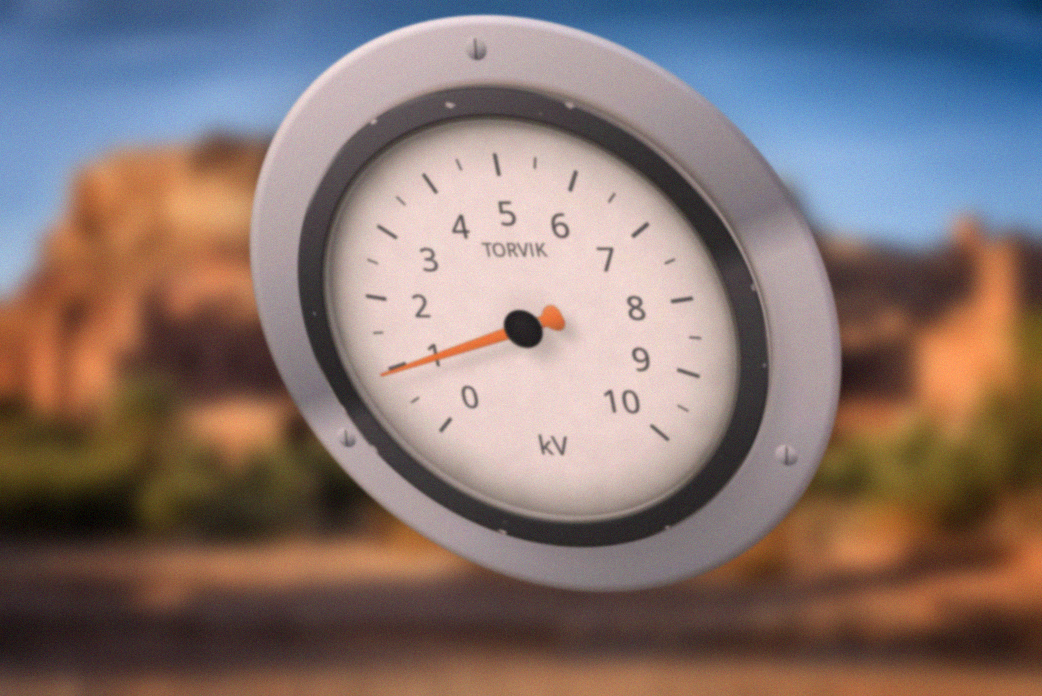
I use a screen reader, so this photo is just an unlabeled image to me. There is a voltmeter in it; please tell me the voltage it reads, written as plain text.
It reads 1 kV
